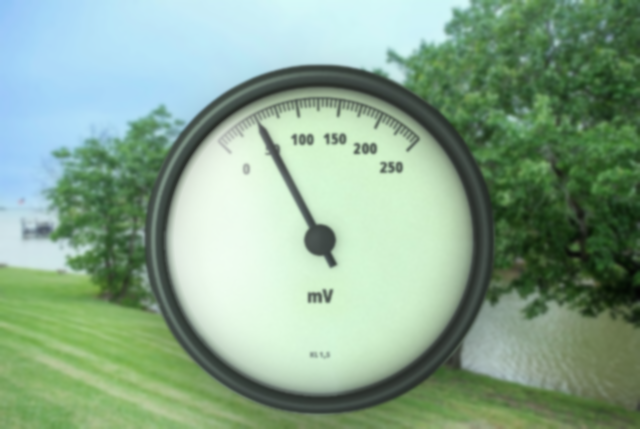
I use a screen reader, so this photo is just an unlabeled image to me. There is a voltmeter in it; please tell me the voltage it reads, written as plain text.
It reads 50 mV
